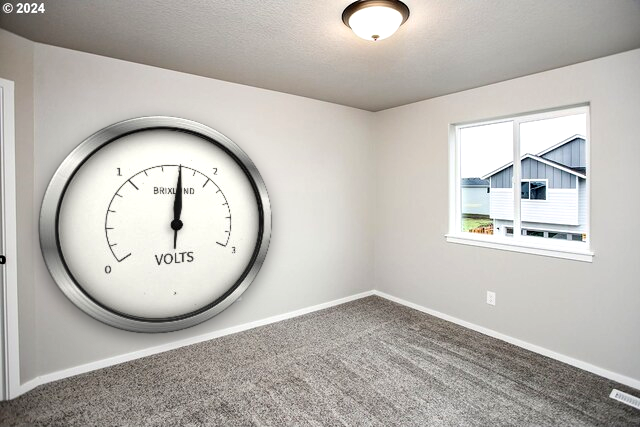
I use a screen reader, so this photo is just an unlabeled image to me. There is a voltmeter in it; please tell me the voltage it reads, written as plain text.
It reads 1.6 V
